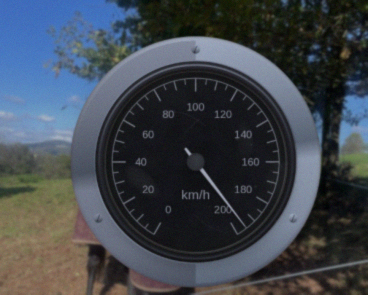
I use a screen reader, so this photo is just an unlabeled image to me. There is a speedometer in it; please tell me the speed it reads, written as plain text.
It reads 195 km/h
